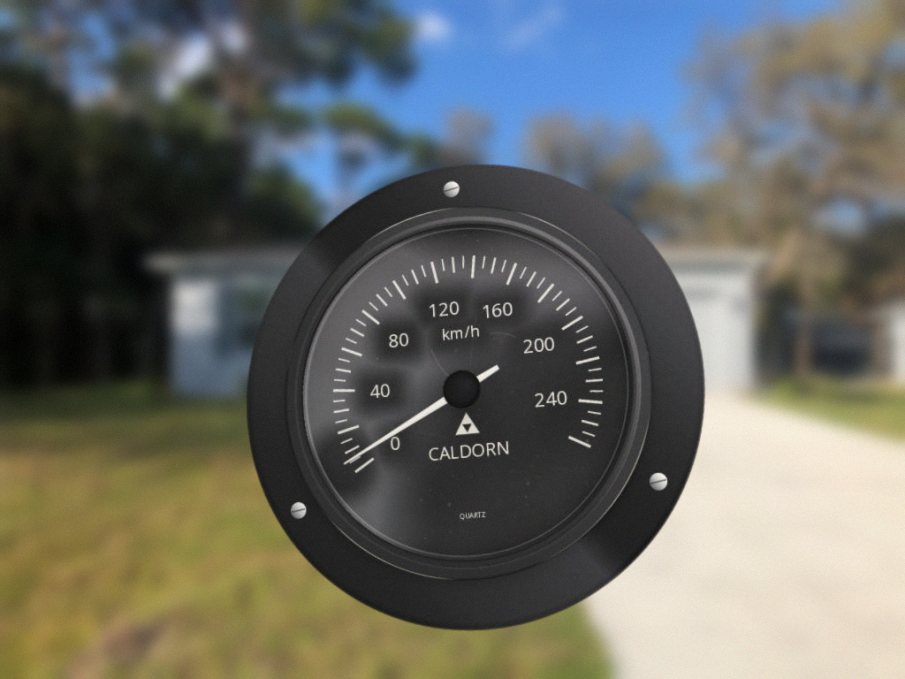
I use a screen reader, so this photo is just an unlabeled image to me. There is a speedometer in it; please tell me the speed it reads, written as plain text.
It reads 5 km/h
